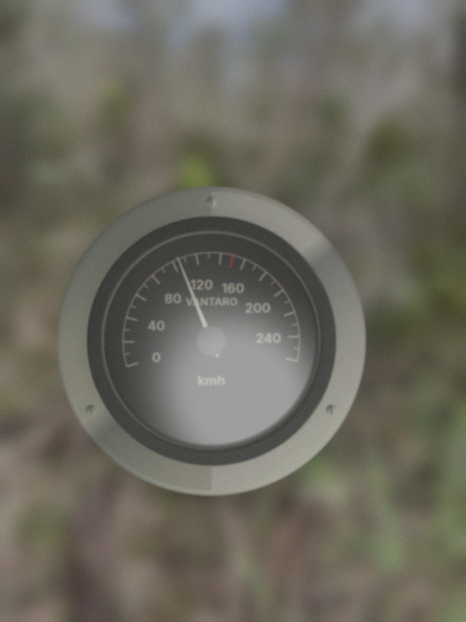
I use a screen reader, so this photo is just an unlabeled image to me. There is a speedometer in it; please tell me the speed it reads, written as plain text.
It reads 105 km/h
